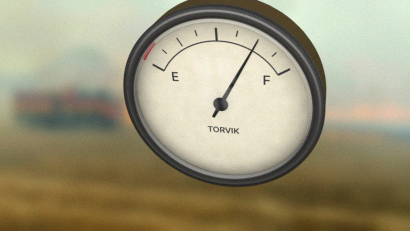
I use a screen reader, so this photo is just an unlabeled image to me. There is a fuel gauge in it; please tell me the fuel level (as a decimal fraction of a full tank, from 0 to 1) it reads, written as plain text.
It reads 0.75
